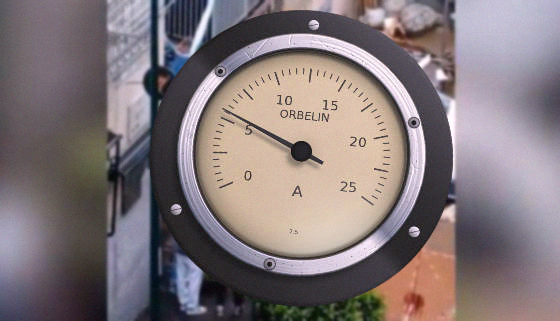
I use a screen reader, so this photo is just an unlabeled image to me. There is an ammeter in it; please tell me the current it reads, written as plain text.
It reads 5.5 A
